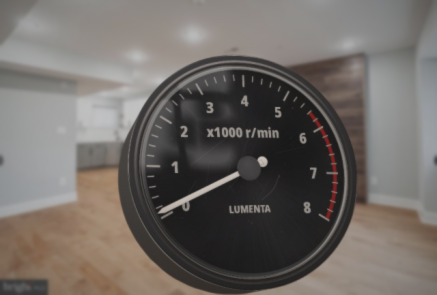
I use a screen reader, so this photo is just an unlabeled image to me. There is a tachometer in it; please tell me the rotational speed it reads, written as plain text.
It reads 100 rpm
